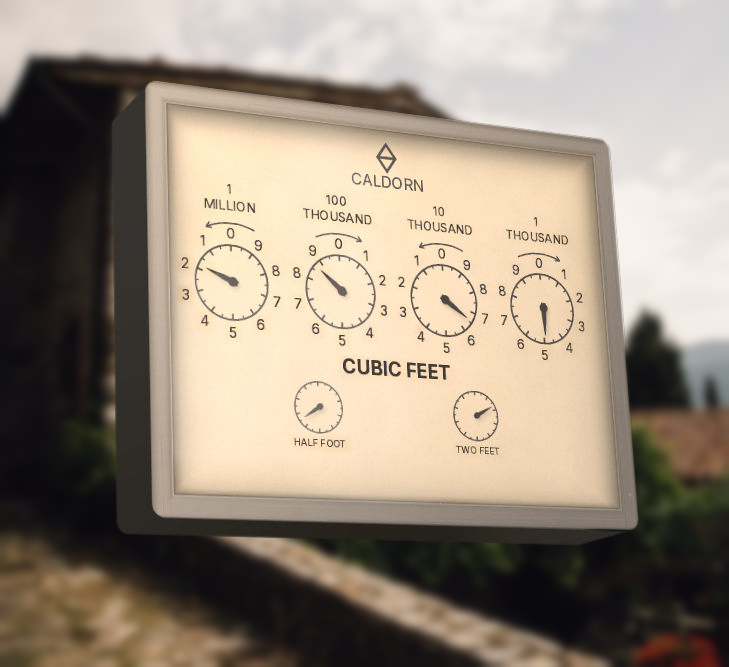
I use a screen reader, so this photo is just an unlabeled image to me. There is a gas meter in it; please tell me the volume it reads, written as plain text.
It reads 186500 ft³
